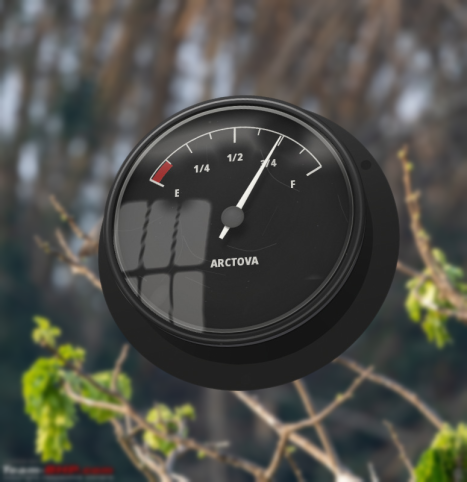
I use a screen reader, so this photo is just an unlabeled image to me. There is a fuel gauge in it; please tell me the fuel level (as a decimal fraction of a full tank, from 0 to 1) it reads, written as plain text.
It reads 0.75
